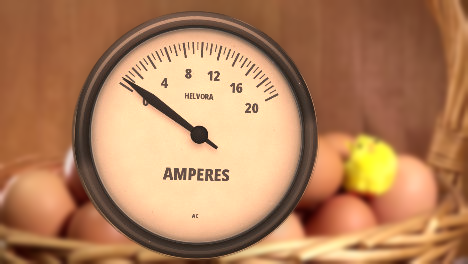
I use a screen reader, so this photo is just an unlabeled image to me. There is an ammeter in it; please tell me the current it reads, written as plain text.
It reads 0.5 A
